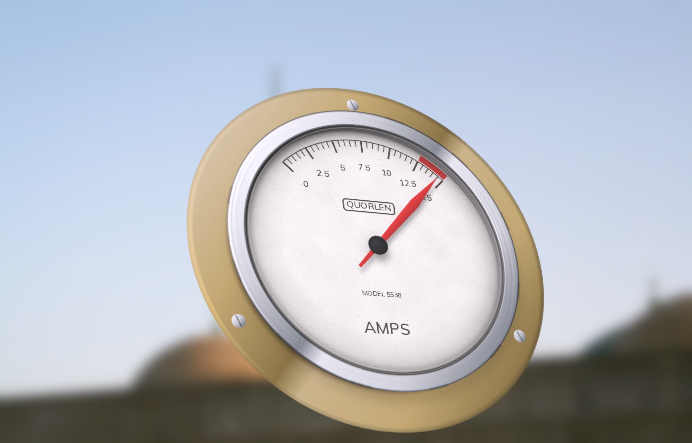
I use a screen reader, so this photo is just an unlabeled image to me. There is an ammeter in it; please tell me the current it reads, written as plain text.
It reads 14.5 A
